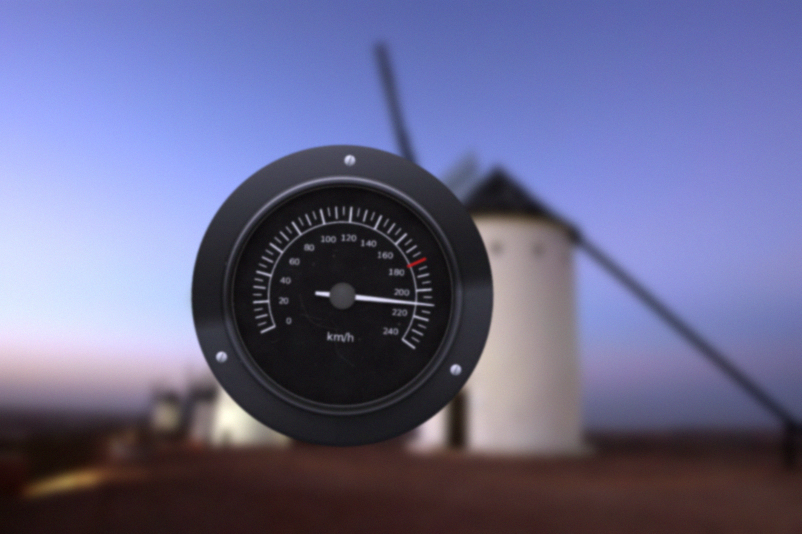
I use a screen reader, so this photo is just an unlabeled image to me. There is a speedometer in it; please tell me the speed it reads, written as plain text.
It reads 210 km/h
